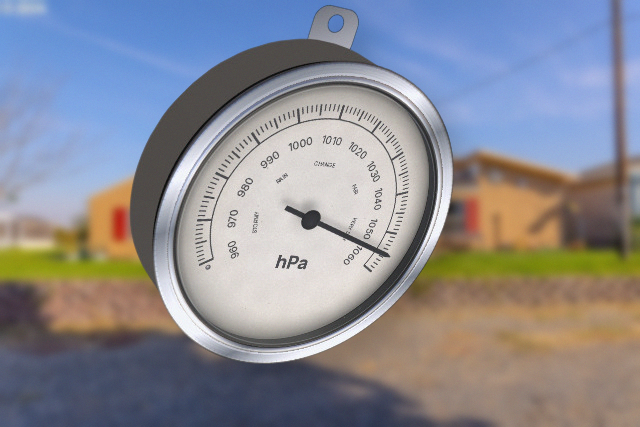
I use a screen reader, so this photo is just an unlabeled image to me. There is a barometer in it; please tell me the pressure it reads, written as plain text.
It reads 1055 hPa
